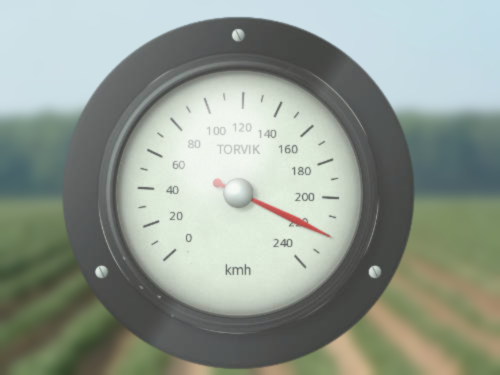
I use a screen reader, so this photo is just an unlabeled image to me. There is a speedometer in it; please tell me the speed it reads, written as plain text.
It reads 220 km/h
